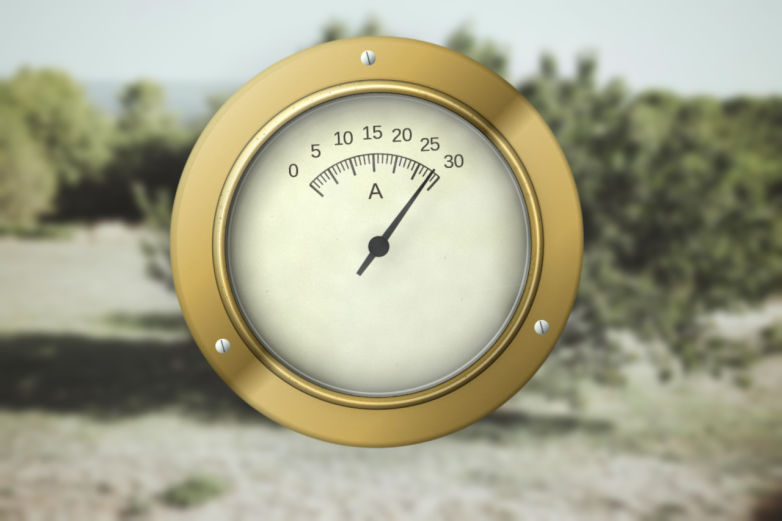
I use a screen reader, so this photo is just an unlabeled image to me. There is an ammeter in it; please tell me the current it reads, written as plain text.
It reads 28 A
